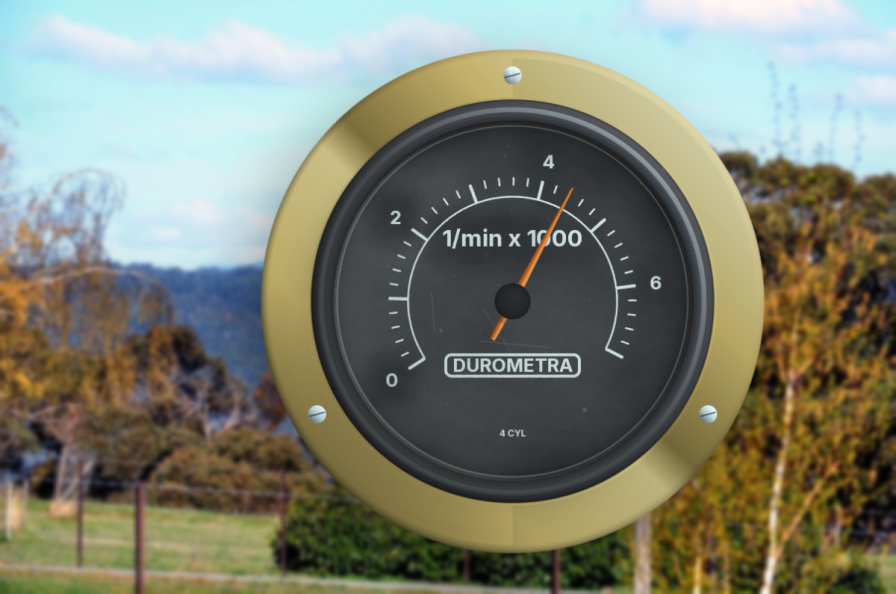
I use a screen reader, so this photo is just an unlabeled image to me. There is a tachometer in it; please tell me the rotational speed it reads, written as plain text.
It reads 4400 rpm
